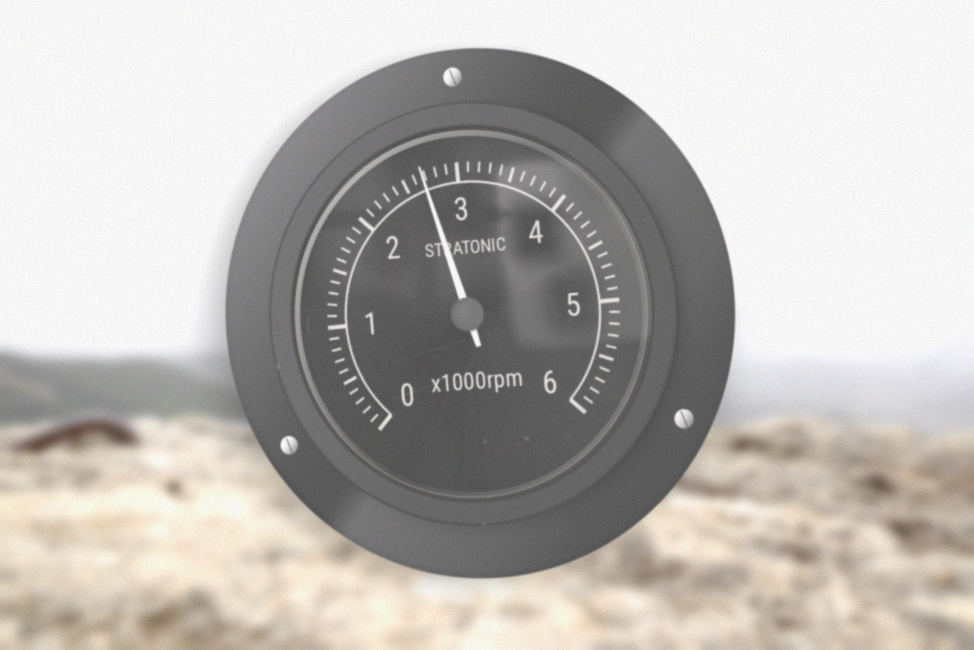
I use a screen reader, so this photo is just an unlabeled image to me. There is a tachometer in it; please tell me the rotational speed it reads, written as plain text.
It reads 2700 rpm
